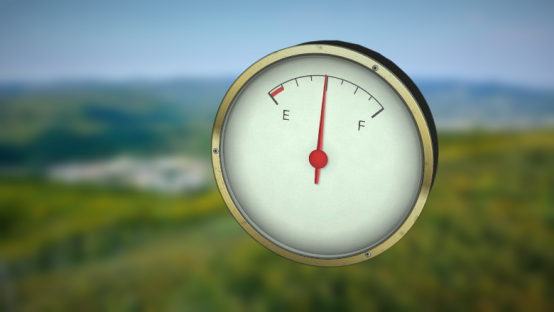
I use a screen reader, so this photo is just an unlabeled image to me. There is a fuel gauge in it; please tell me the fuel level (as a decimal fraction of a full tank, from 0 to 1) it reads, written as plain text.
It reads 0.5
